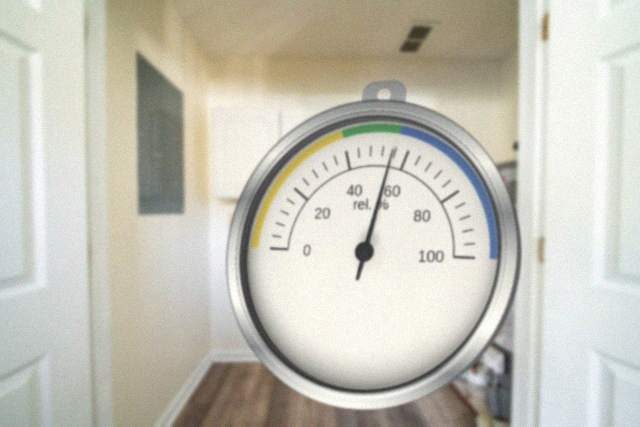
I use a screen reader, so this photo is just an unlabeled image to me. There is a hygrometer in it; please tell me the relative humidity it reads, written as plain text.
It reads 56 %
